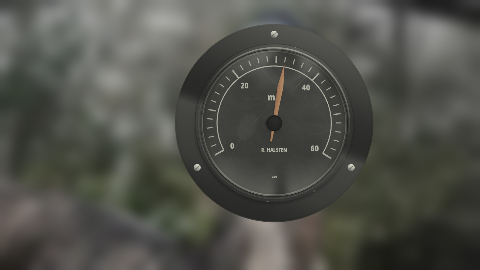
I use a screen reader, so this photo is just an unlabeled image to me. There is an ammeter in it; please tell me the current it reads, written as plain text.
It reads 32 mA
